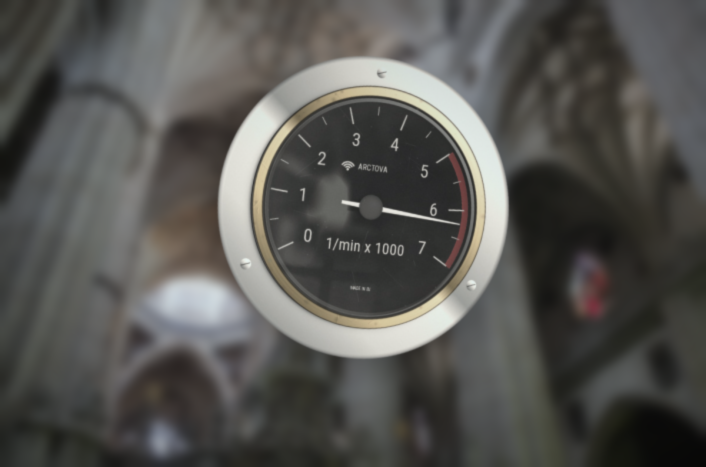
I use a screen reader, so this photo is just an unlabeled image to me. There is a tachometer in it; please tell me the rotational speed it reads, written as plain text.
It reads 6250 rpm
